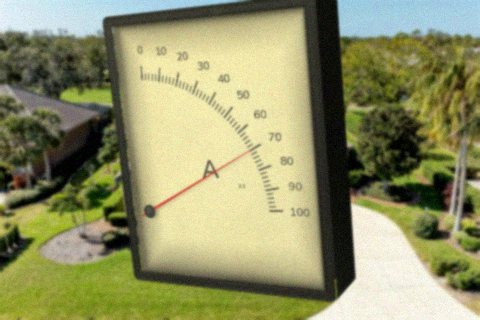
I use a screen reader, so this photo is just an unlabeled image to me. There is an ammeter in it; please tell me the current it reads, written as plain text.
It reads 70 A
